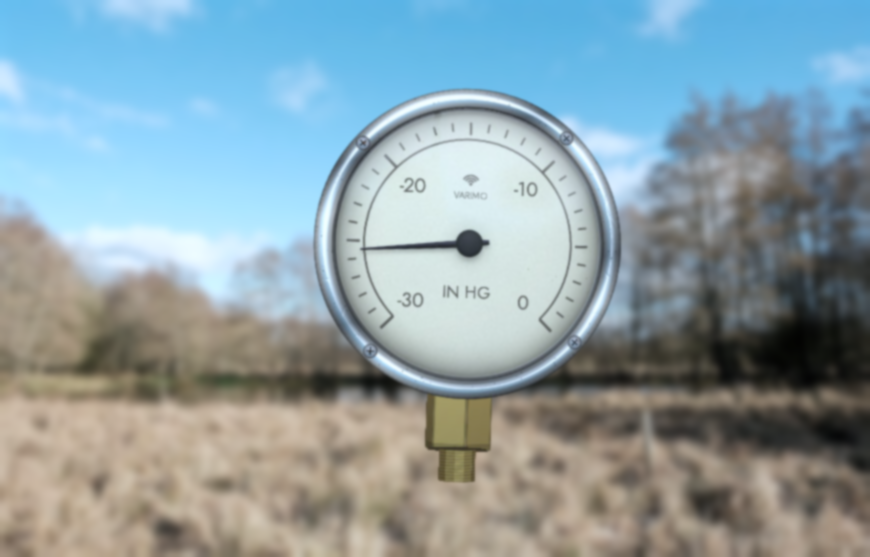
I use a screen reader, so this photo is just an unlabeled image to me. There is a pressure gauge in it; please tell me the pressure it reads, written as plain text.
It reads -25.5 inHg
